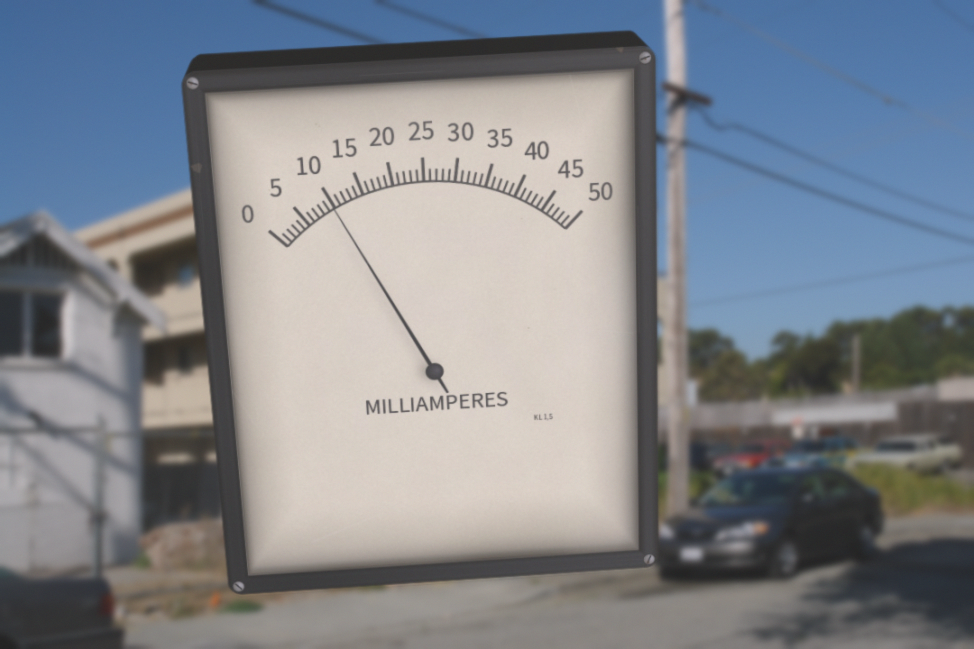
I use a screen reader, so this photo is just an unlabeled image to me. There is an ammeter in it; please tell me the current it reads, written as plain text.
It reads 10 mA
